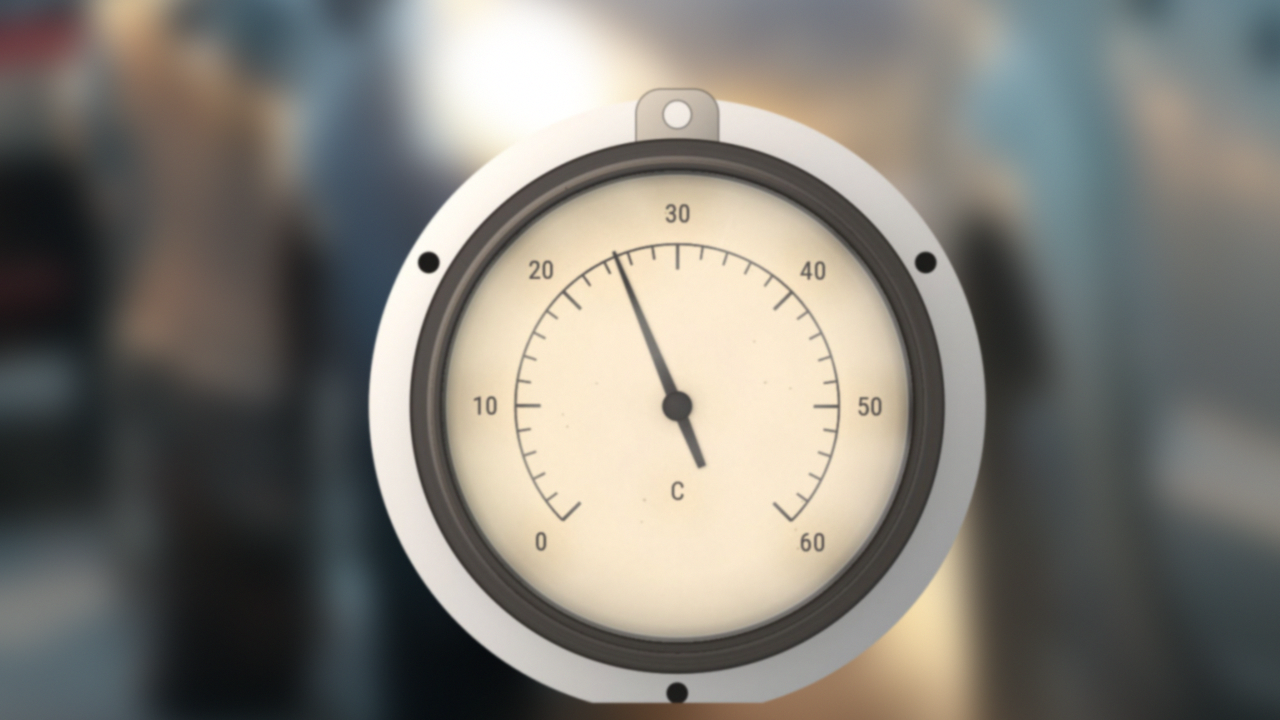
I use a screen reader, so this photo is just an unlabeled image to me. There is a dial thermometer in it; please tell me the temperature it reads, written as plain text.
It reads 25 °C
